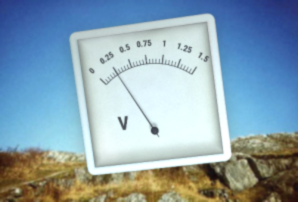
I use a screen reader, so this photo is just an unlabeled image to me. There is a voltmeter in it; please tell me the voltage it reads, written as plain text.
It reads 0.25 V
